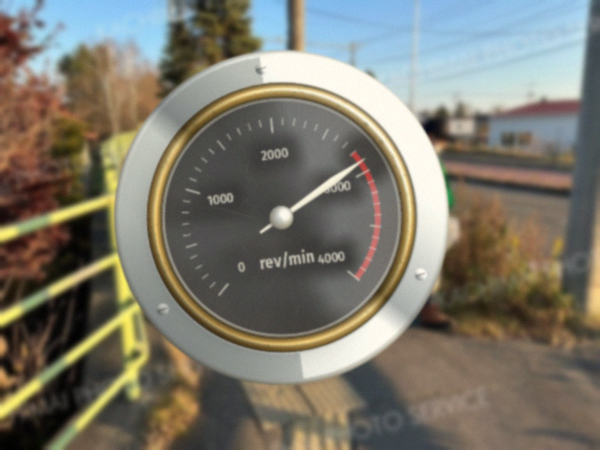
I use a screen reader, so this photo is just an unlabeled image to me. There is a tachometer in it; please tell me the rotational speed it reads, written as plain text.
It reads 2900 rpm
